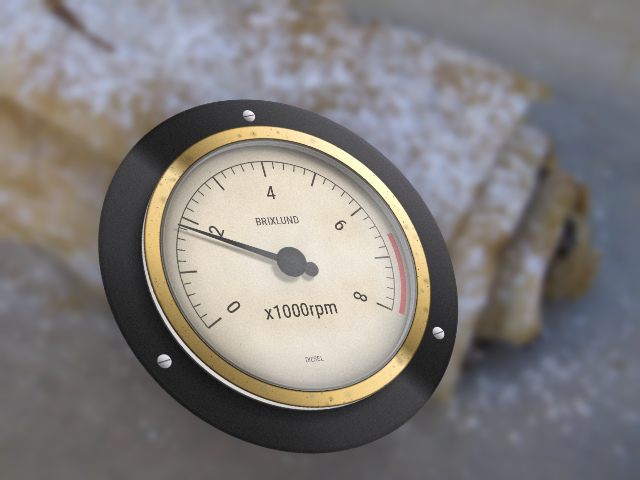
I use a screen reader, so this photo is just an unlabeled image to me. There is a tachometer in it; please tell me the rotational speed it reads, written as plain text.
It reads 1800 rpm
